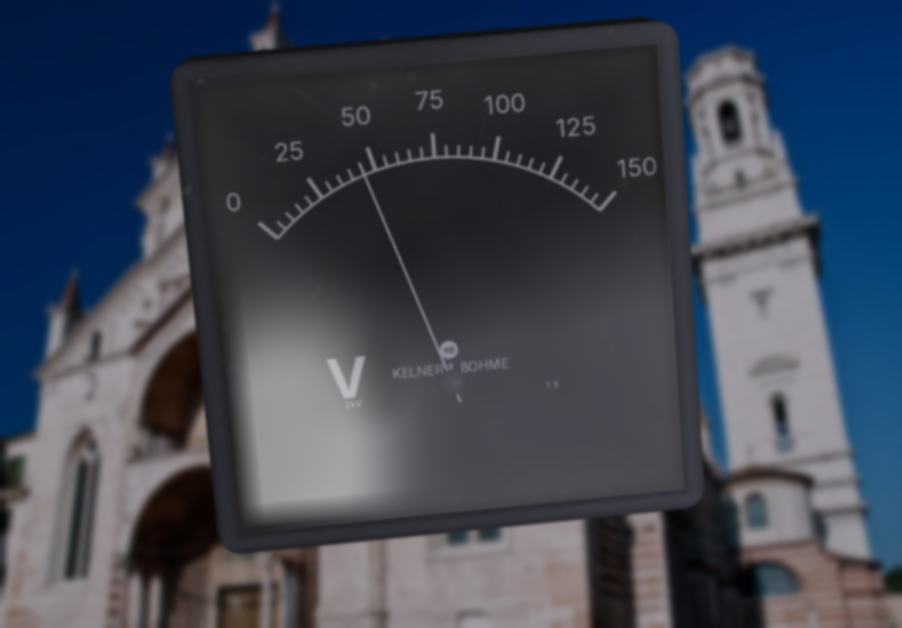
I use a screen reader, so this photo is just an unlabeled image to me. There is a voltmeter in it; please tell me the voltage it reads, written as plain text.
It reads 45 V
